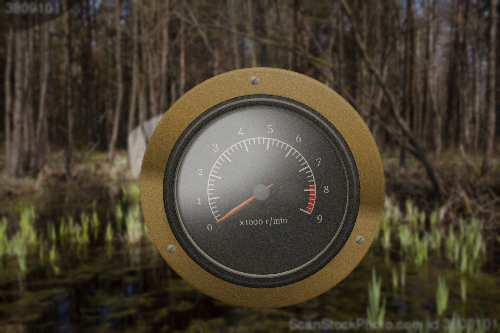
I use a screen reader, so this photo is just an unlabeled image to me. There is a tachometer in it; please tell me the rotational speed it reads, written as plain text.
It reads 0 rpm
